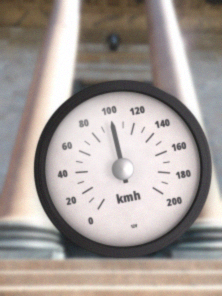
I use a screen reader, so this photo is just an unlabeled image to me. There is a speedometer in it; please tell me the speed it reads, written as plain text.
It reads 100 km/h
